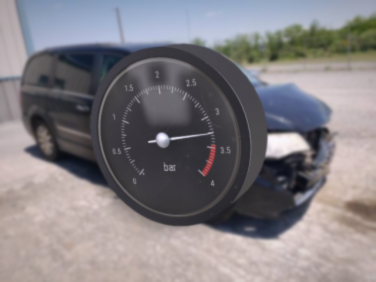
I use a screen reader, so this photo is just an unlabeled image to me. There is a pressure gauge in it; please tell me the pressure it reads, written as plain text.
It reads 3.25 bar
